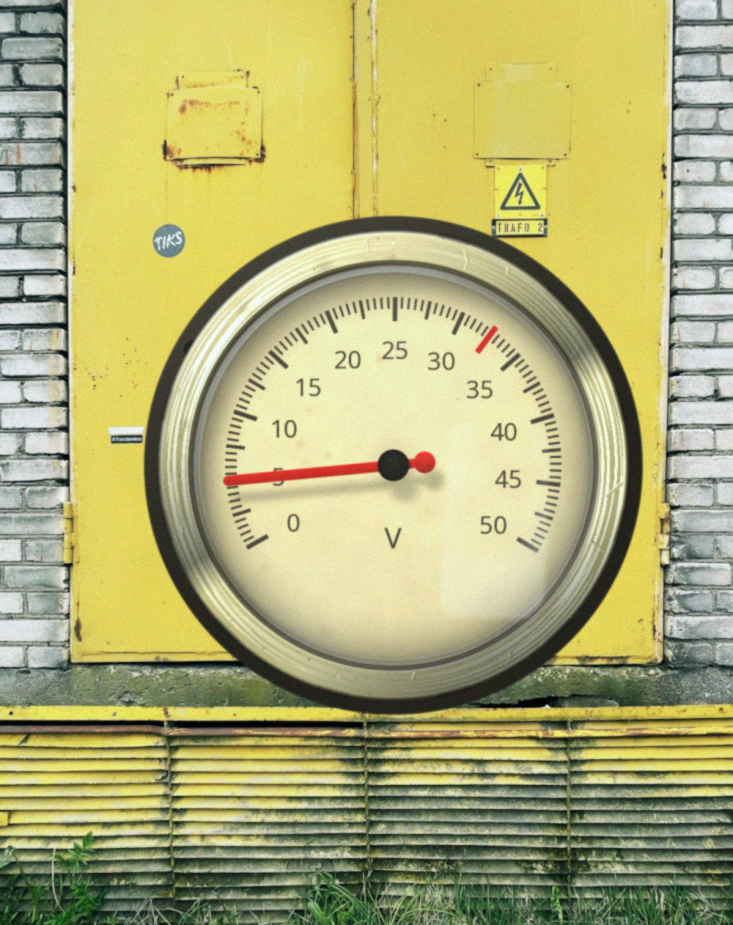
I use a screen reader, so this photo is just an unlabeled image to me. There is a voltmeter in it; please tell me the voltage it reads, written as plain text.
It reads 5 V
